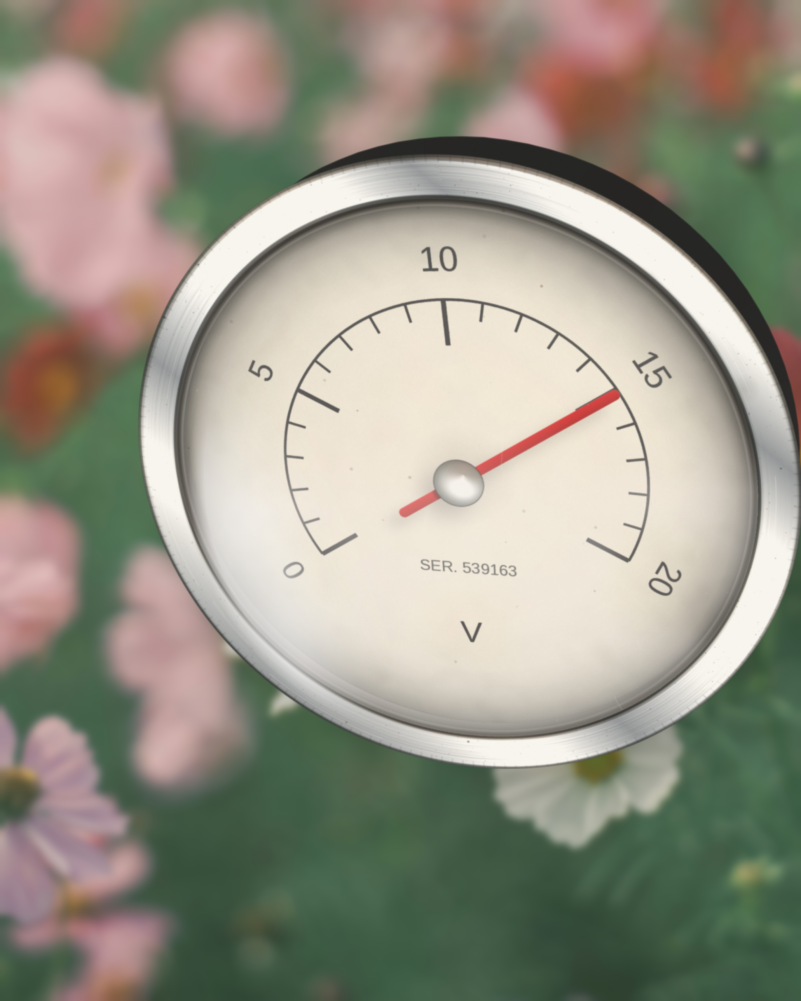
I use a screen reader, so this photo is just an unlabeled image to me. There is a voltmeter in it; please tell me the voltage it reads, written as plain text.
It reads 15 V
